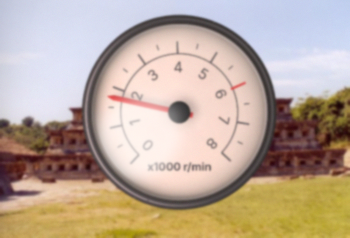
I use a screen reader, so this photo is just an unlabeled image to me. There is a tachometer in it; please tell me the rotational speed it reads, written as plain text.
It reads 1750 rpm
